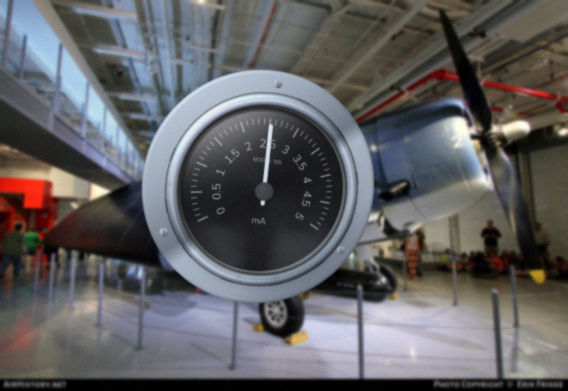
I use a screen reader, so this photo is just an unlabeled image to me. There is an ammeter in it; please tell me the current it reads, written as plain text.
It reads 2.5 mA
